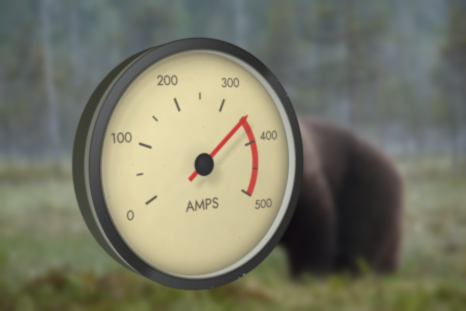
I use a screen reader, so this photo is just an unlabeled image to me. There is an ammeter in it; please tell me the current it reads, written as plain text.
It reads 350 A
